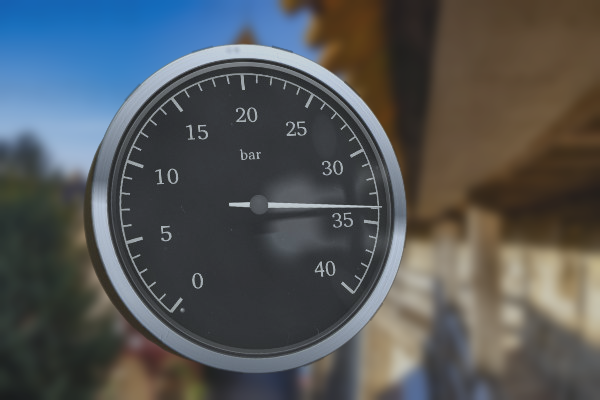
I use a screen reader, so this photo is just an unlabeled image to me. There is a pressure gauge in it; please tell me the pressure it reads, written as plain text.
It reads 34 bar
